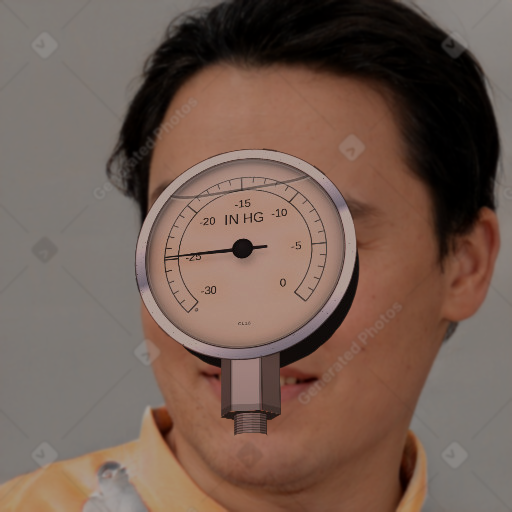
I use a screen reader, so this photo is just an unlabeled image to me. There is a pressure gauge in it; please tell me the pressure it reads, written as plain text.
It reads -25 inHg
